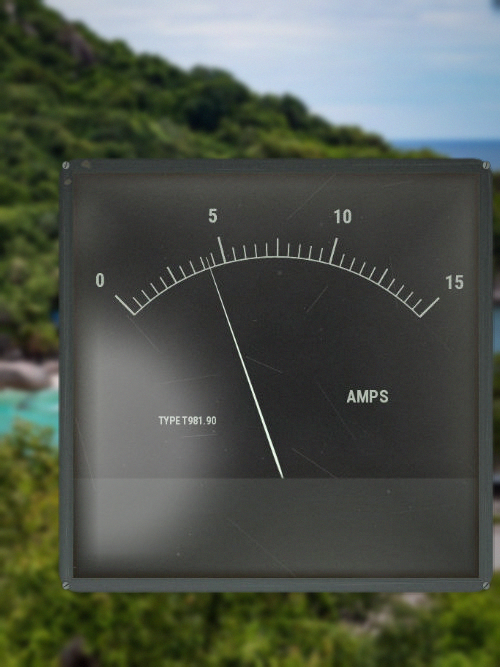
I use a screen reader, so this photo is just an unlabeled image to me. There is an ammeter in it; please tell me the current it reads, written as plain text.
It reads 4.25 A
